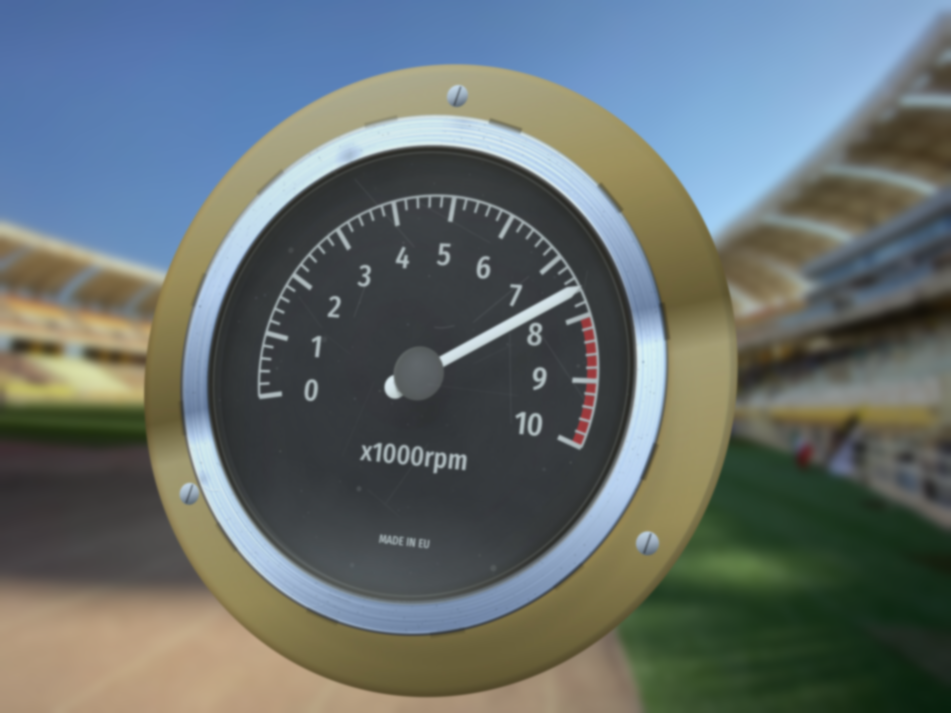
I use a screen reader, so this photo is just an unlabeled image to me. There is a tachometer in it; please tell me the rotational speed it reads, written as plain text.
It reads 7600 rpm
